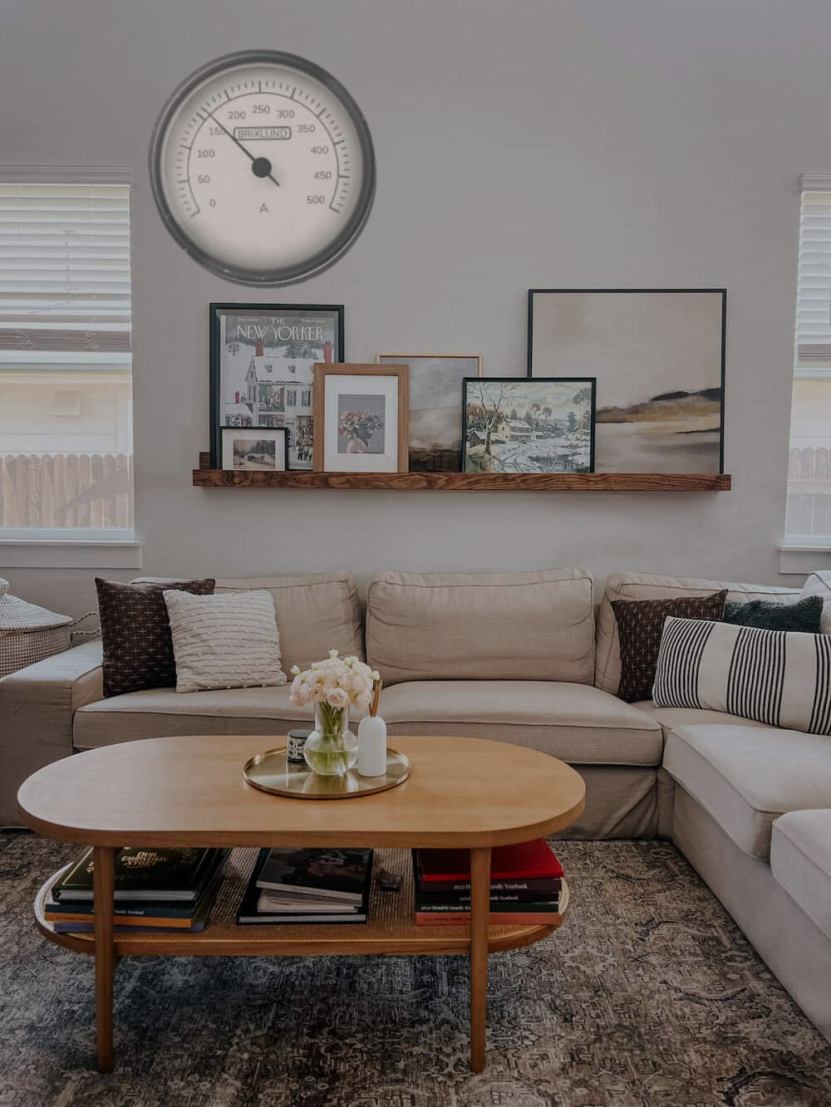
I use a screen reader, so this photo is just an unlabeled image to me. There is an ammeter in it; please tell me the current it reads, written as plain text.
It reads 160 A
